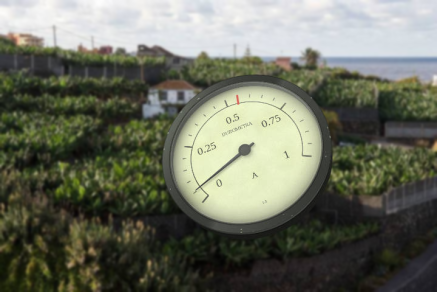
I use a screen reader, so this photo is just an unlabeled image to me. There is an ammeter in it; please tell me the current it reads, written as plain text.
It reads 0.05 A
